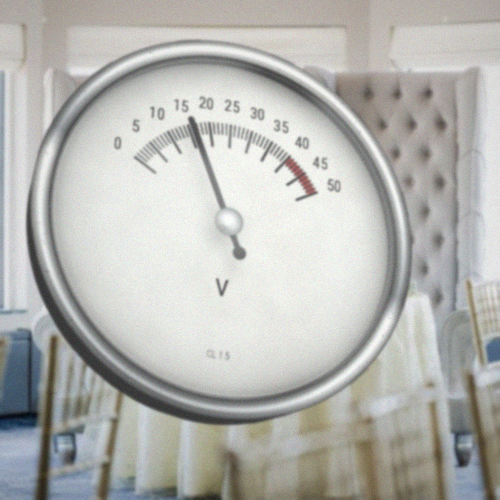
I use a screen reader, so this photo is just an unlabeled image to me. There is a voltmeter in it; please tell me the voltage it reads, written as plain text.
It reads 15 V
